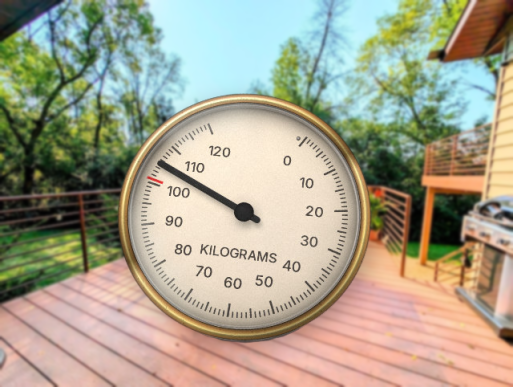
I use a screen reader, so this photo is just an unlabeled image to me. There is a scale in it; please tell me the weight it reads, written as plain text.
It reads 105 kg
